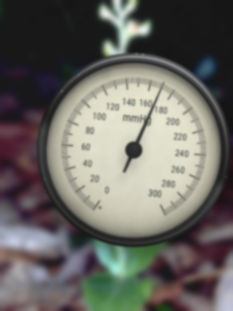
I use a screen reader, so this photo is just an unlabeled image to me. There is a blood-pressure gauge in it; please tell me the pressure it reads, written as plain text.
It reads 170 mmHg
